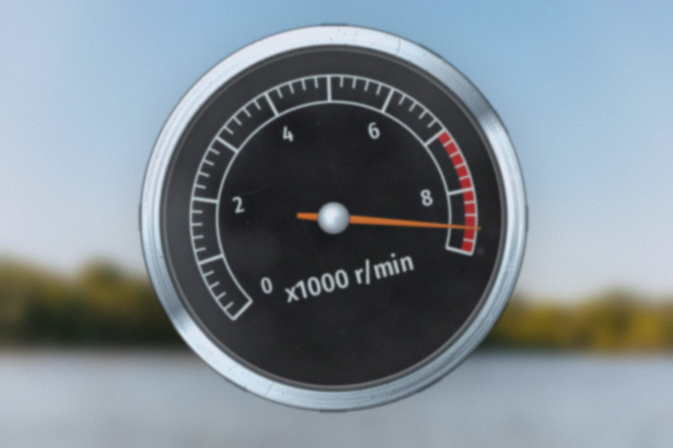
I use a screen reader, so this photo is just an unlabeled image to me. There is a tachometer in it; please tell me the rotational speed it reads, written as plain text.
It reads 8600 rpm
